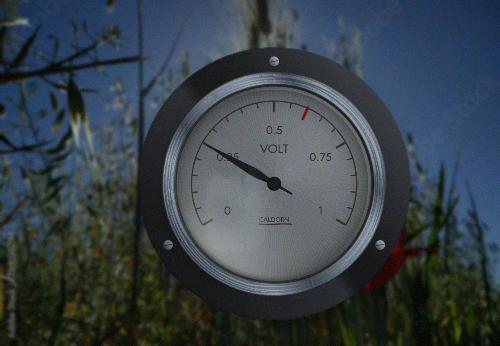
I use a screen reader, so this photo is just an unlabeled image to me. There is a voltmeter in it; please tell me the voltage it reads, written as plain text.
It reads 0.25 V
